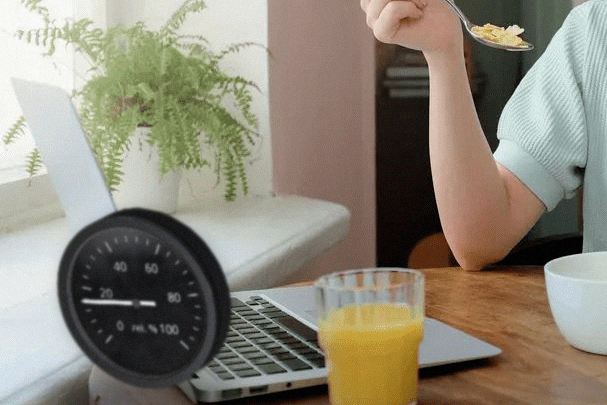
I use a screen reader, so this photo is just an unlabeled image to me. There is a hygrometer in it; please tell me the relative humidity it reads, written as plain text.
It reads 16 %
